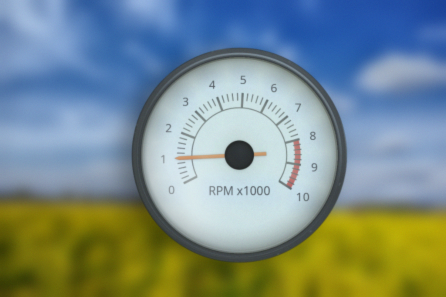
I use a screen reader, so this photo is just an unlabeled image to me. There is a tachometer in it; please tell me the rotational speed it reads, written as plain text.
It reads 1000 rpm
